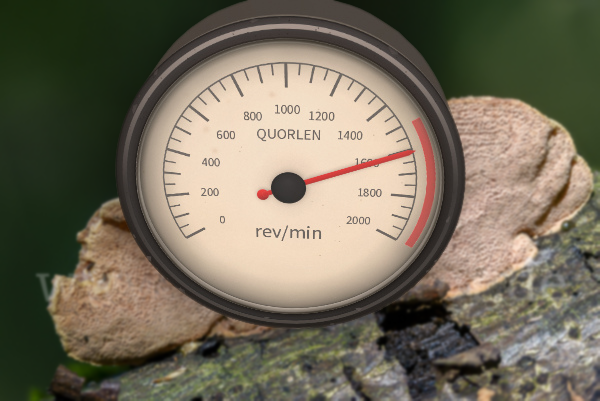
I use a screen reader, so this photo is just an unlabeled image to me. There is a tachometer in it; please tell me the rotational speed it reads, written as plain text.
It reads 1600 rpm
